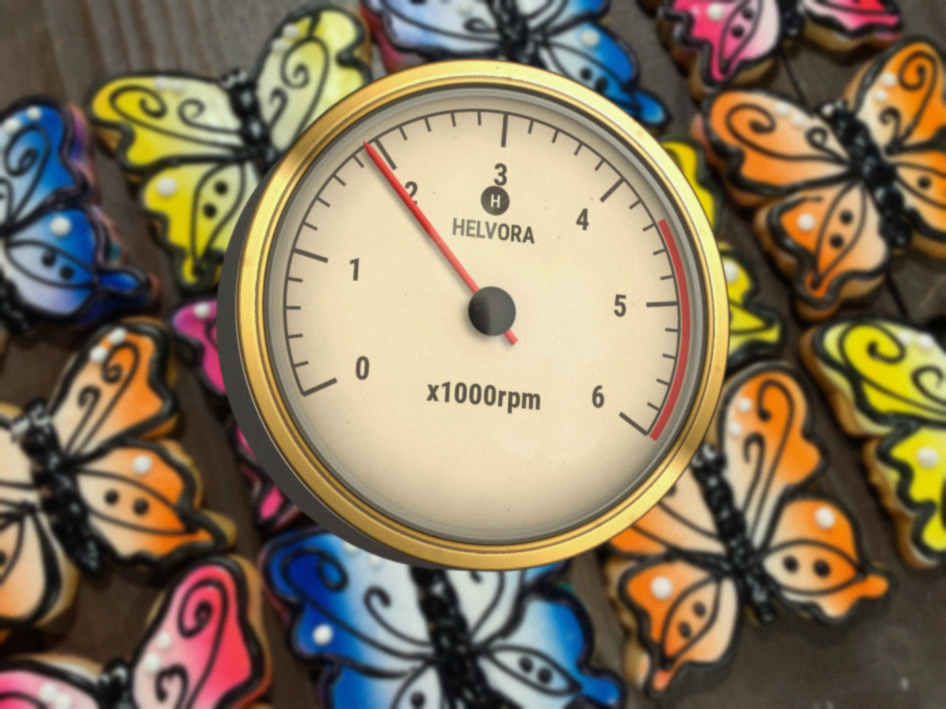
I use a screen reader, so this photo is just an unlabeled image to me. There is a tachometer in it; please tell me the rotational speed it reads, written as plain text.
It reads 1900 rpm
